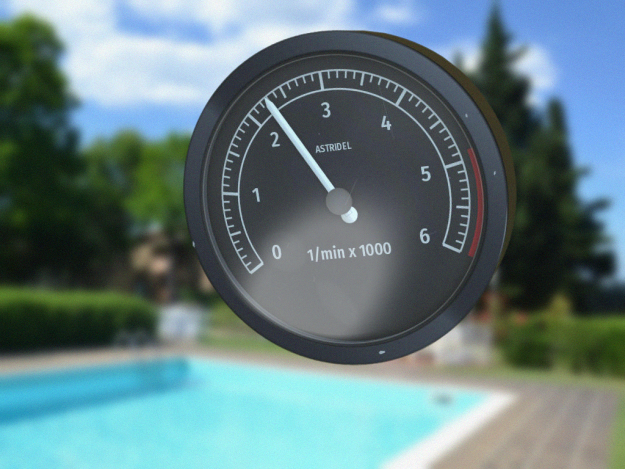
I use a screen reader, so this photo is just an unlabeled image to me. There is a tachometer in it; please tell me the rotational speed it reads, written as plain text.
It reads 2300 rpm
